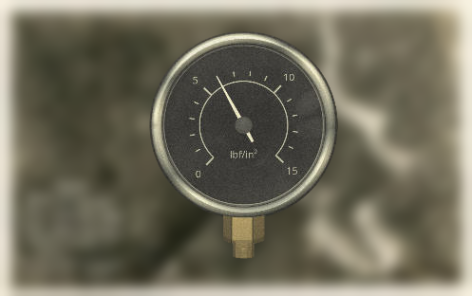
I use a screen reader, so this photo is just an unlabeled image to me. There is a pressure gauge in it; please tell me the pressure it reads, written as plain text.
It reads 6 psi
